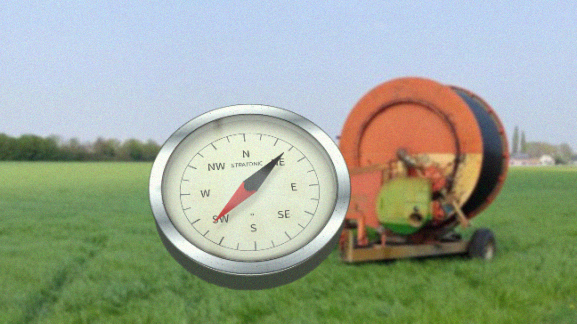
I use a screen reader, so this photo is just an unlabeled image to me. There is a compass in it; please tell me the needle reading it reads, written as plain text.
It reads 225 °
